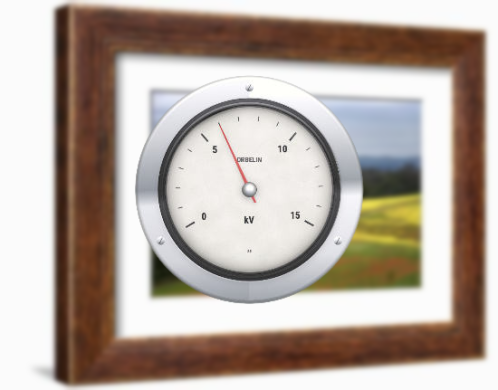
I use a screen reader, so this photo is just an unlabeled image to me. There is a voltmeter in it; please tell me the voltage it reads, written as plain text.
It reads 6 kV
